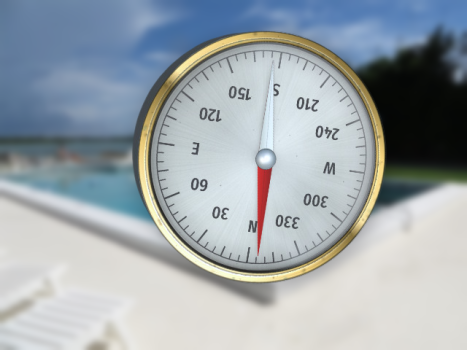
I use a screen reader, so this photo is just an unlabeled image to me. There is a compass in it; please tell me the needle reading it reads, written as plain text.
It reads 355 °
